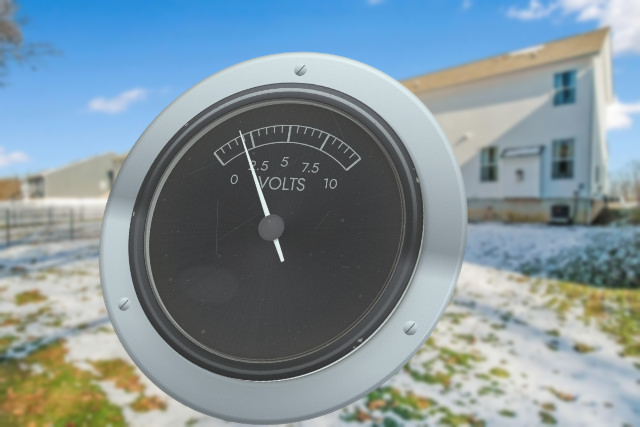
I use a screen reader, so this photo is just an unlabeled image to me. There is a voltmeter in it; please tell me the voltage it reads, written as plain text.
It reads 2 V
